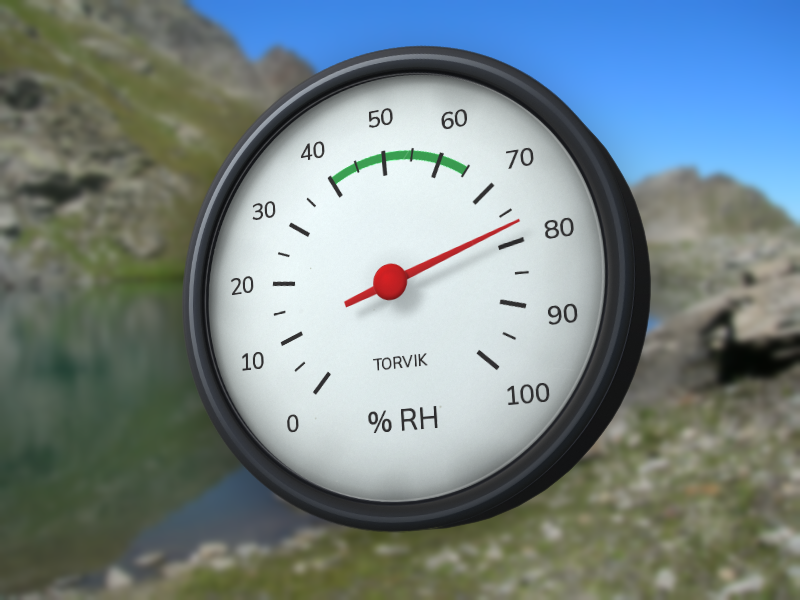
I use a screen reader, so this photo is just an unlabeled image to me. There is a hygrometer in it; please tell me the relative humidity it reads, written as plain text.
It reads 77.5 %
